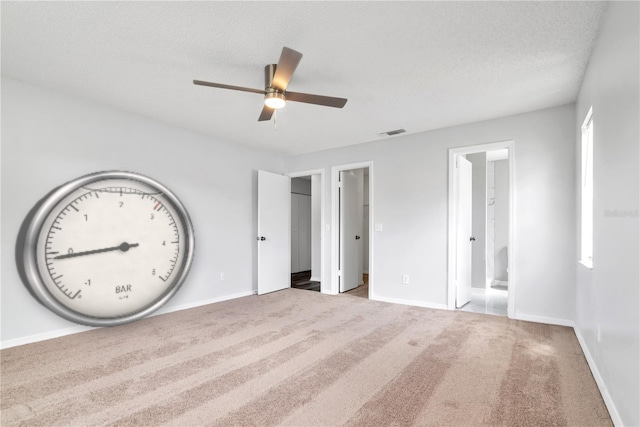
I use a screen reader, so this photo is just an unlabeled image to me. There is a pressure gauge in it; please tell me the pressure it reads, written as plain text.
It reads -0.1 bar
